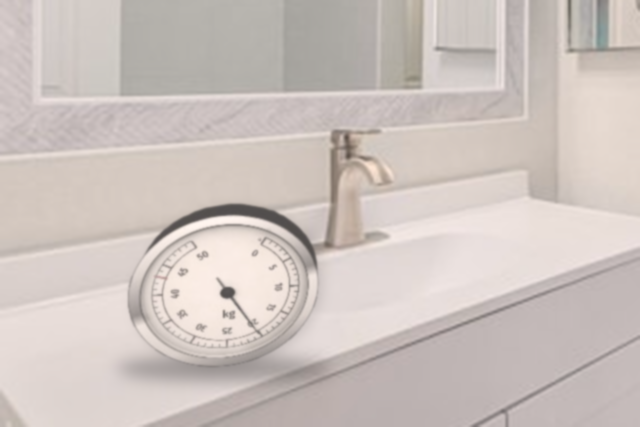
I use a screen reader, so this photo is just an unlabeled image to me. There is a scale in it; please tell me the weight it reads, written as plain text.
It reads 20 kg
